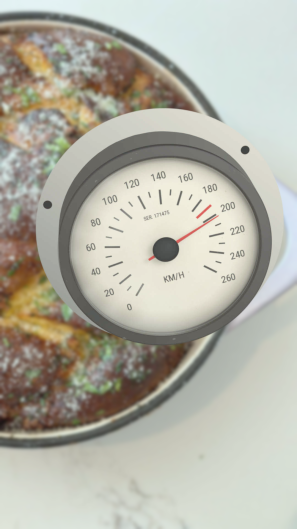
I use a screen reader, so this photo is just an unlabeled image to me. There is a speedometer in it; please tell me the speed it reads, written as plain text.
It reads 200 km/h
